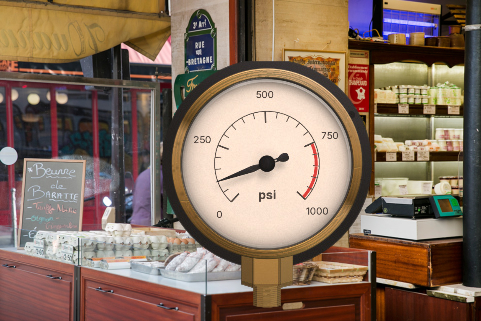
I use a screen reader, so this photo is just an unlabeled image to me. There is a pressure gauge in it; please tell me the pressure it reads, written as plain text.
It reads 100 psi
